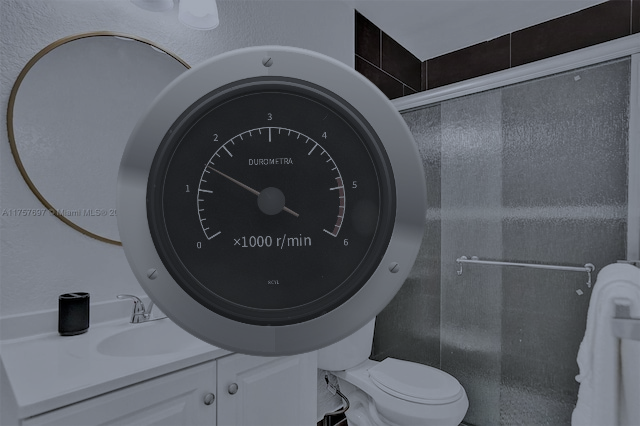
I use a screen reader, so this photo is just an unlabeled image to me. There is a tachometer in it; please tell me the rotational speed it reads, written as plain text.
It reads 1500 rpm
